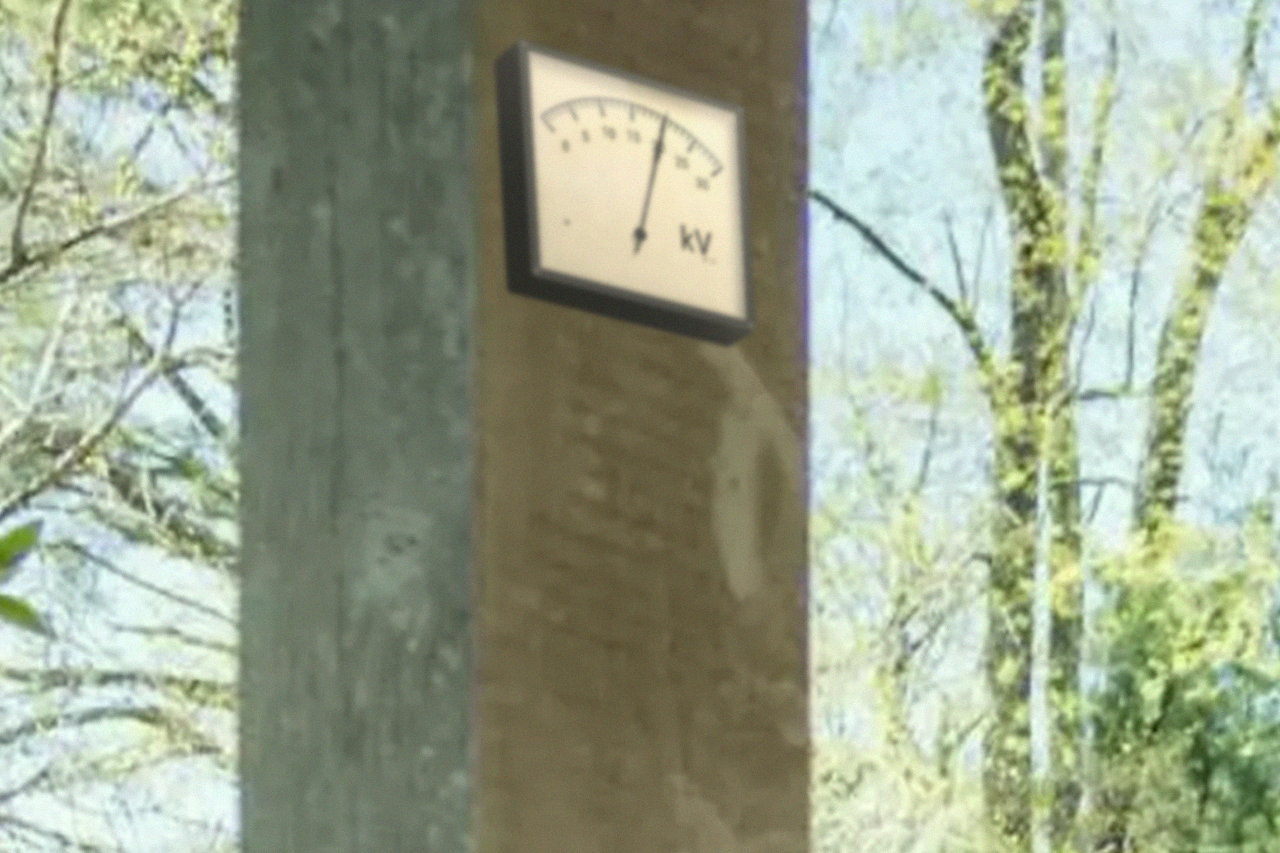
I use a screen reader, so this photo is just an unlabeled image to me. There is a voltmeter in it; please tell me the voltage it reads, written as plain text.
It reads 20 kV
